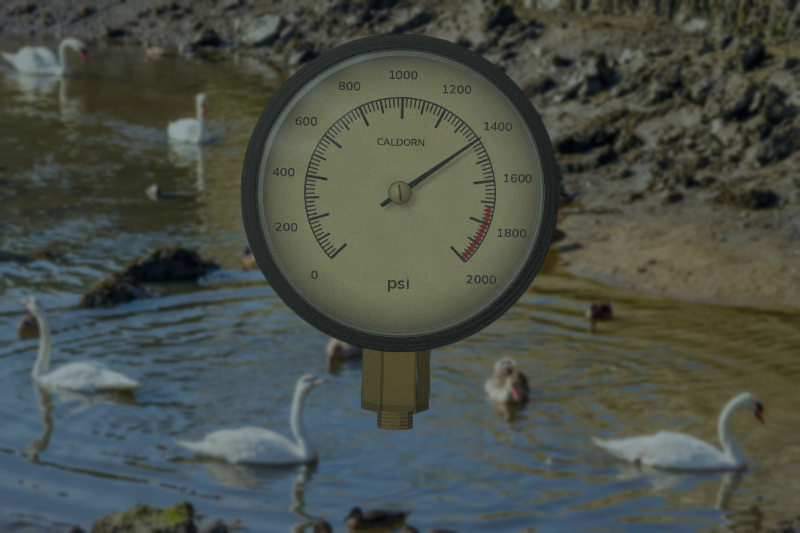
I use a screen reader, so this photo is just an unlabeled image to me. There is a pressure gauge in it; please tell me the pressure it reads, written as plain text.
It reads 1400 psi
